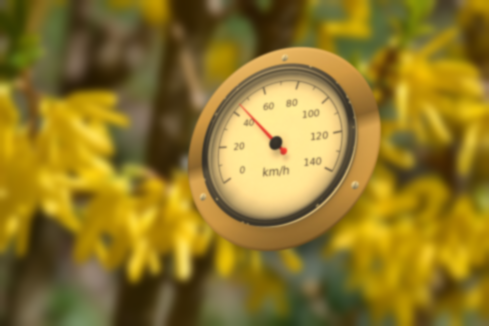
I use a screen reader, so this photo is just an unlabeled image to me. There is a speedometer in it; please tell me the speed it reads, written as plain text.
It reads 45 km/h
